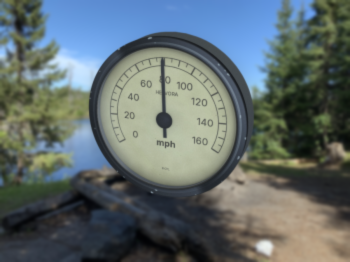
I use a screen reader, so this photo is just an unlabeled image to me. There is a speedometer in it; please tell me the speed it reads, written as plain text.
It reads 80 mph
